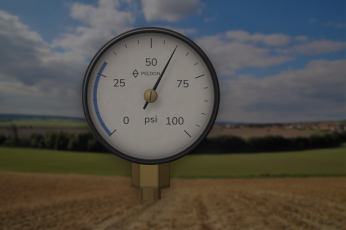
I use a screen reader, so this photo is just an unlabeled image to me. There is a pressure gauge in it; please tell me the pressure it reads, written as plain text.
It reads 60 psi
